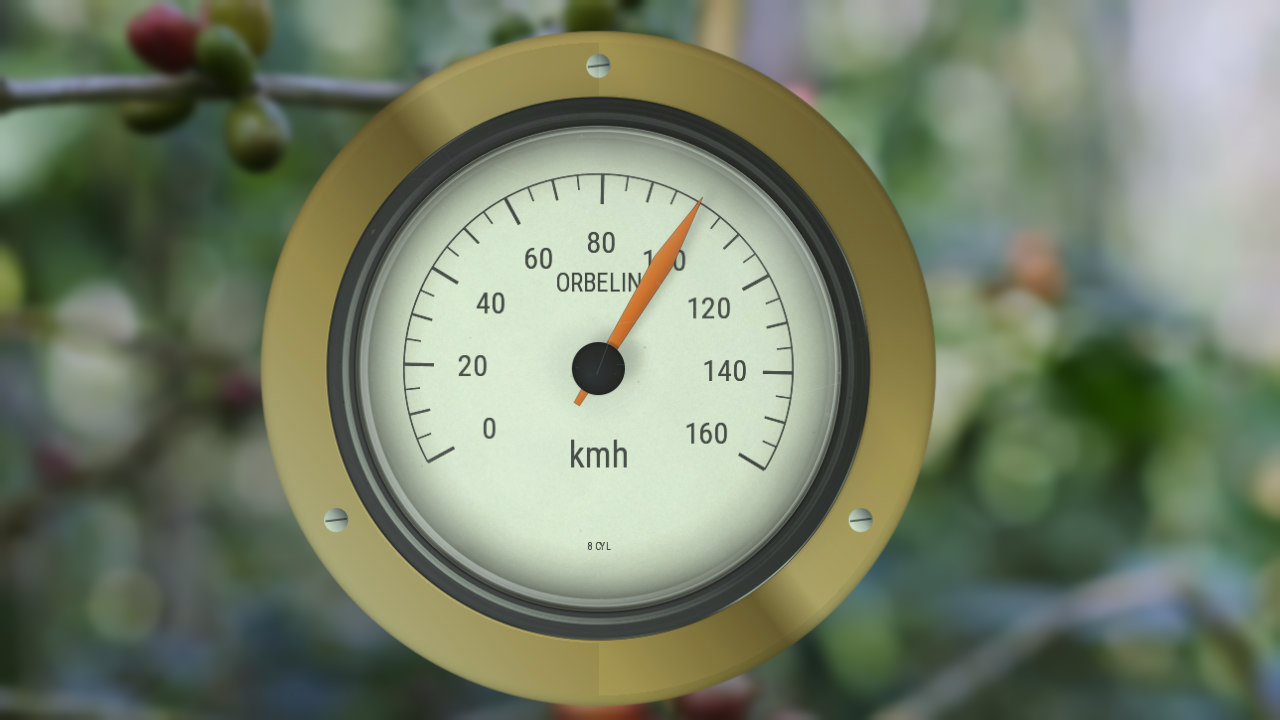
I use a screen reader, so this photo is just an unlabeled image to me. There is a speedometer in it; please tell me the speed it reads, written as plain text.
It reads 100 km/h
